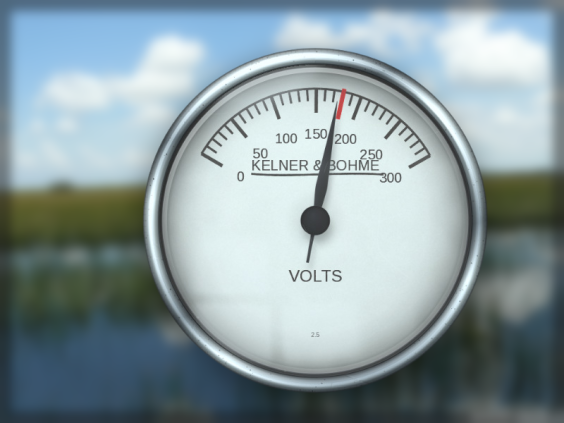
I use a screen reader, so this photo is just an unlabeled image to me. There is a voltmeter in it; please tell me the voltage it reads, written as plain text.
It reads 175 V
